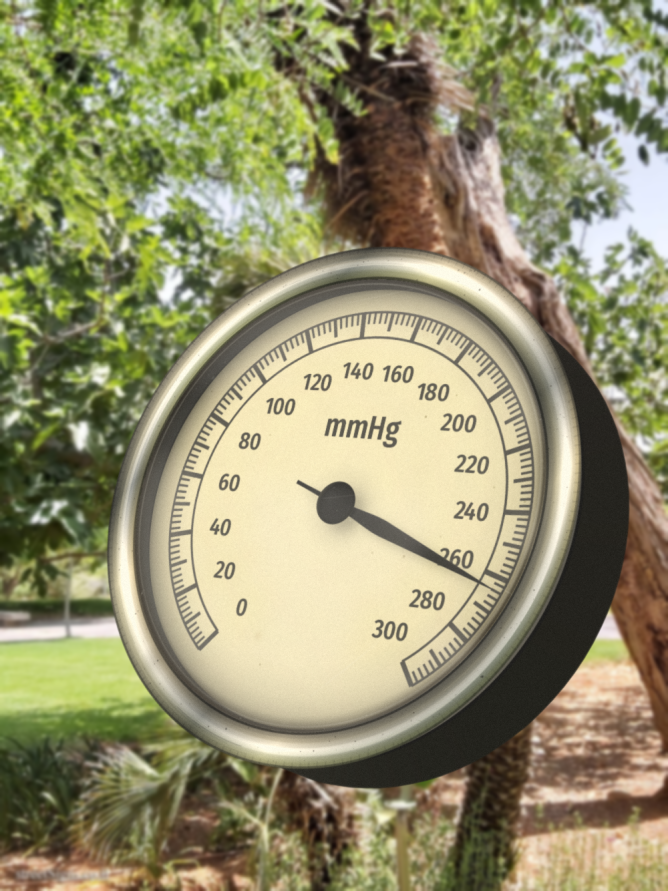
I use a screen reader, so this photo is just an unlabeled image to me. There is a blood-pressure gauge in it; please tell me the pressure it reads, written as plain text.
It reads 264 mmHg
